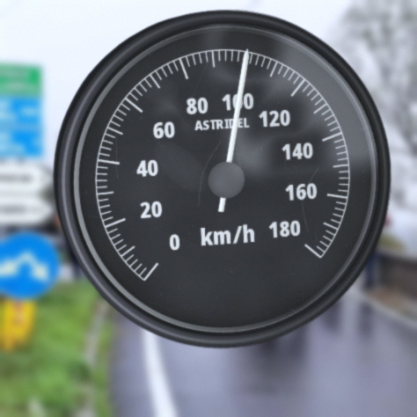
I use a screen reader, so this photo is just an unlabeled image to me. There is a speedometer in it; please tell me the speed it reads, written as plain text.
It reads 100 km/h
